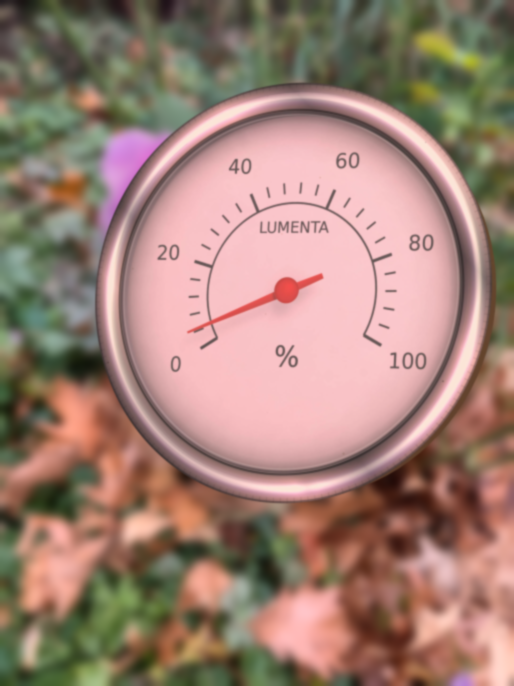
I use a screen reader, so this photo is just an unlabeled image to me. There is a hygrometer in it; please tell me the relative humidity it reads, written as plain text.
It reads 4 %
